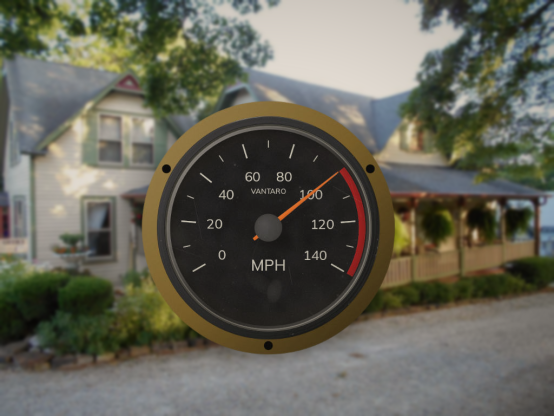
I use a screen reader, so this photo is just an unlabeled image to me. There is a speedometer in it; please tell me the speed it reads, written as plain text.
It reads 100 mph
